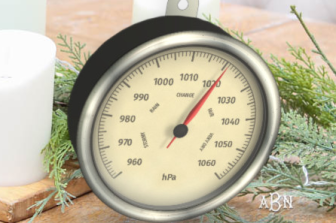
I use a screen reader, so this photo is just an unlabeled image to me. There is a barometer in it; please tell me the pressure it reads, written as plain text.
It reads 1020 hPa
